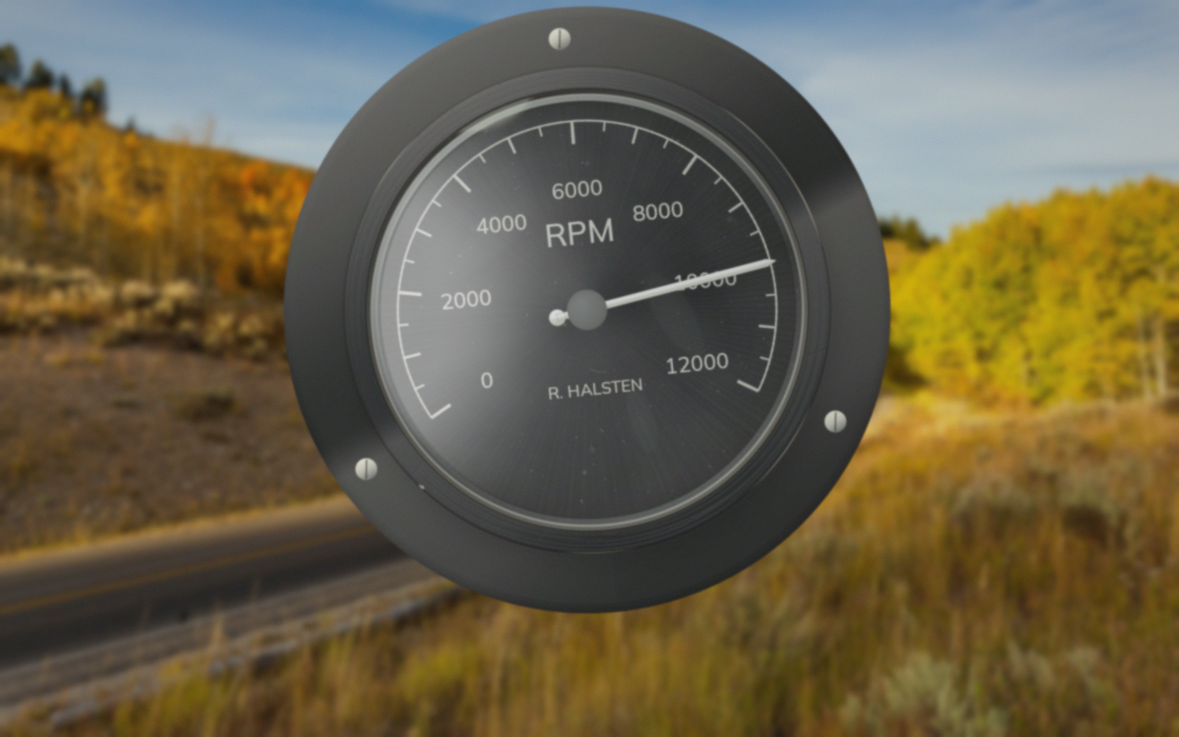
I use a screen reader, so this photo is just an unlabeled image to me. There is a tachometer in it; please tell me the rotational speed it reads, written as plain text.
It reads 10000 rpm
